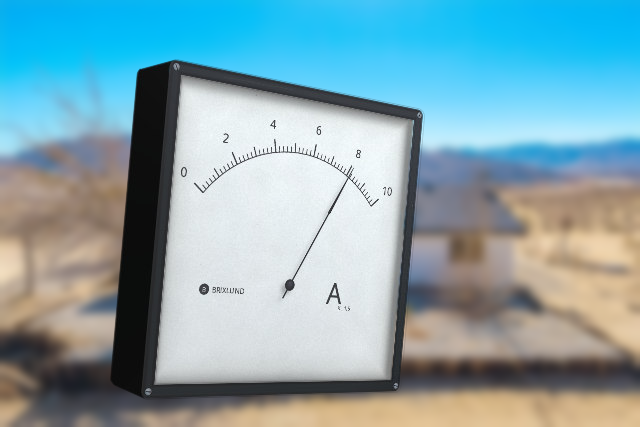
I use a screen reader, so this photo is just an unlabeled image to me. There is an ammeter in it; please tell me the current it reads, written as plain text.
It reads 8 A
